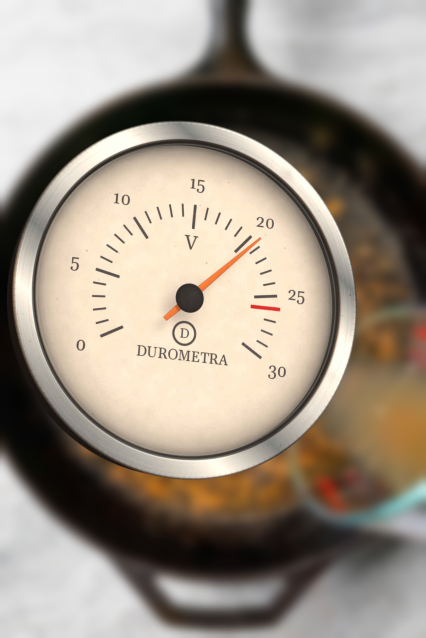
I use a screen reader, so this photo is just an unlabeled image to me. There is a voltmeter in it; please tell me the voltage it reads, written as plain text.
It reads 20.5 V
